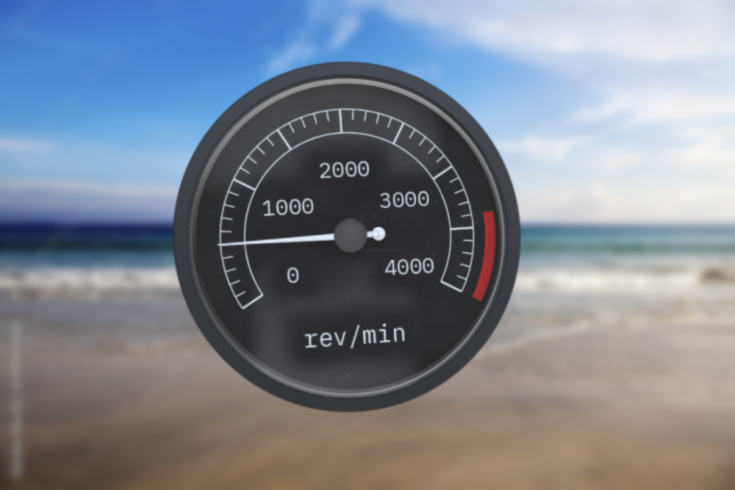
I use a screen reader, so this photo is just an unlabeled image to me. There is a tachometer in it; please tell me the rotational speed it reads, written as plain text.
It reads 500 rpm
